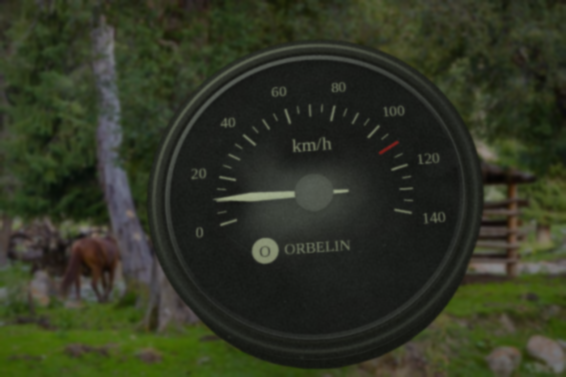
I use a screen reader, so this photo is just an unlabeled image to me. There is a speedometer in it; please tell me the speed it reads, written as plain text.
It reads 10 km/h
